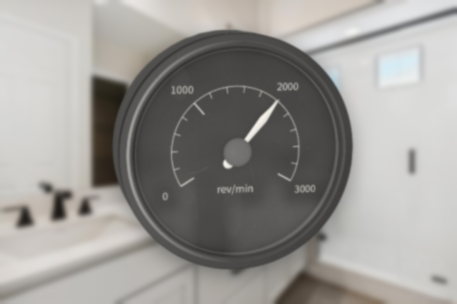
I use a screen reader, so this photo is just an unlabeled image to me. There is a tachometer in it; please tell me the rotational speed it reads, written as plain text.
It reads 2000 rpm
